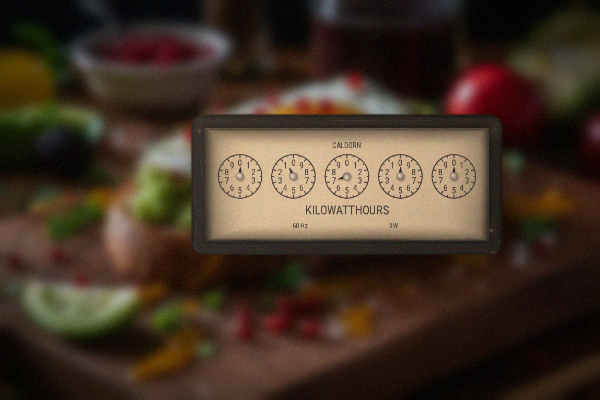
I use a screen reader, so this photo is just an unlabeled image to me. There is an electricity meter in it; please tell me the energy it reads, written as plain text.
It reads 700 kWh
